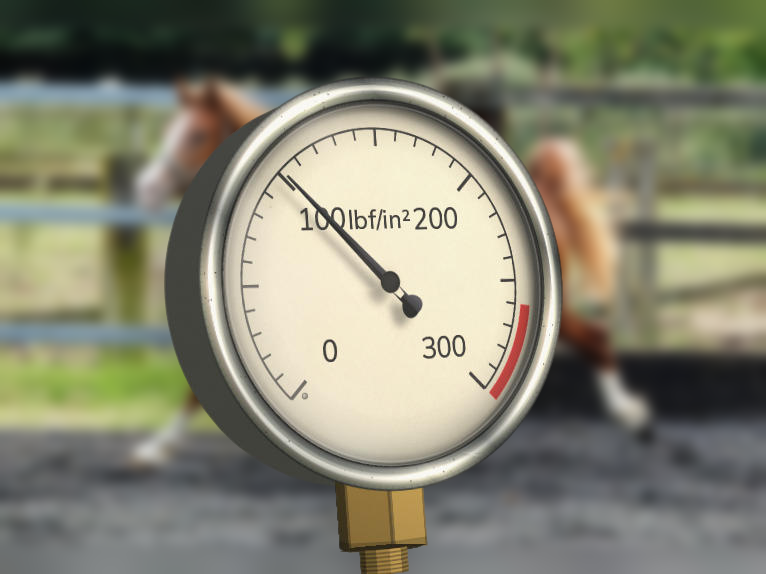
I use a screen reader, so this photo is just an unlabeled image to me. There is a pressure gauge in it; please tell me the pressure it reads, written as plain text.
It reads 100 psi
